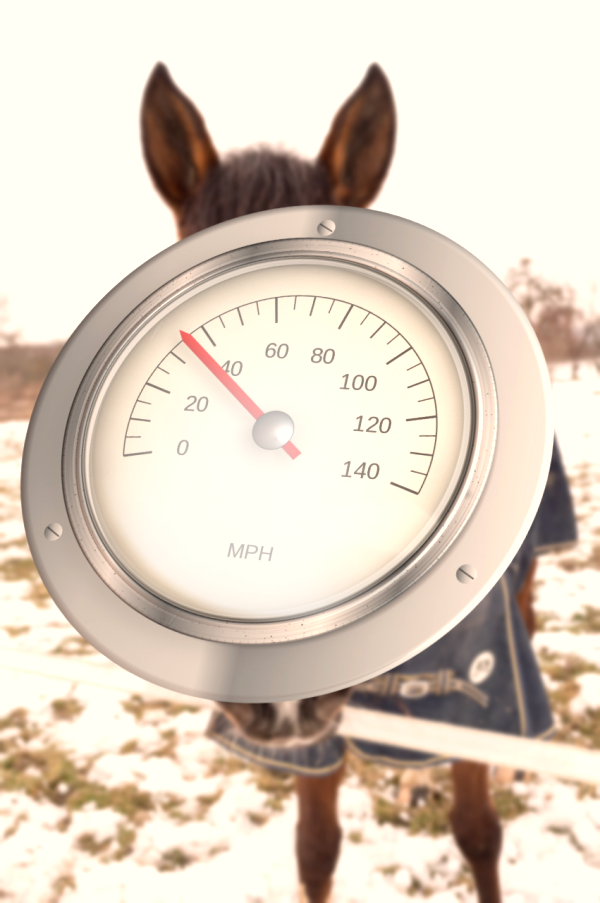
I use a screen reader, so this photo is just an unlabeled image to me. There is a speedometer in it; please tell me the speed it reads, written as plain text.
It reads 35 mph
